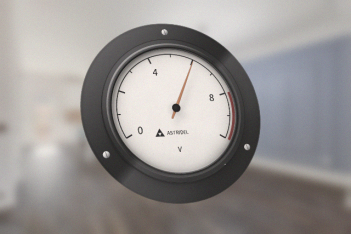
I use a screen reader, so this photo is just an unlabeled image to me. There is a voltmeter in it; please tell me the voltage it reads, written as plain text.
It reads 6 V
